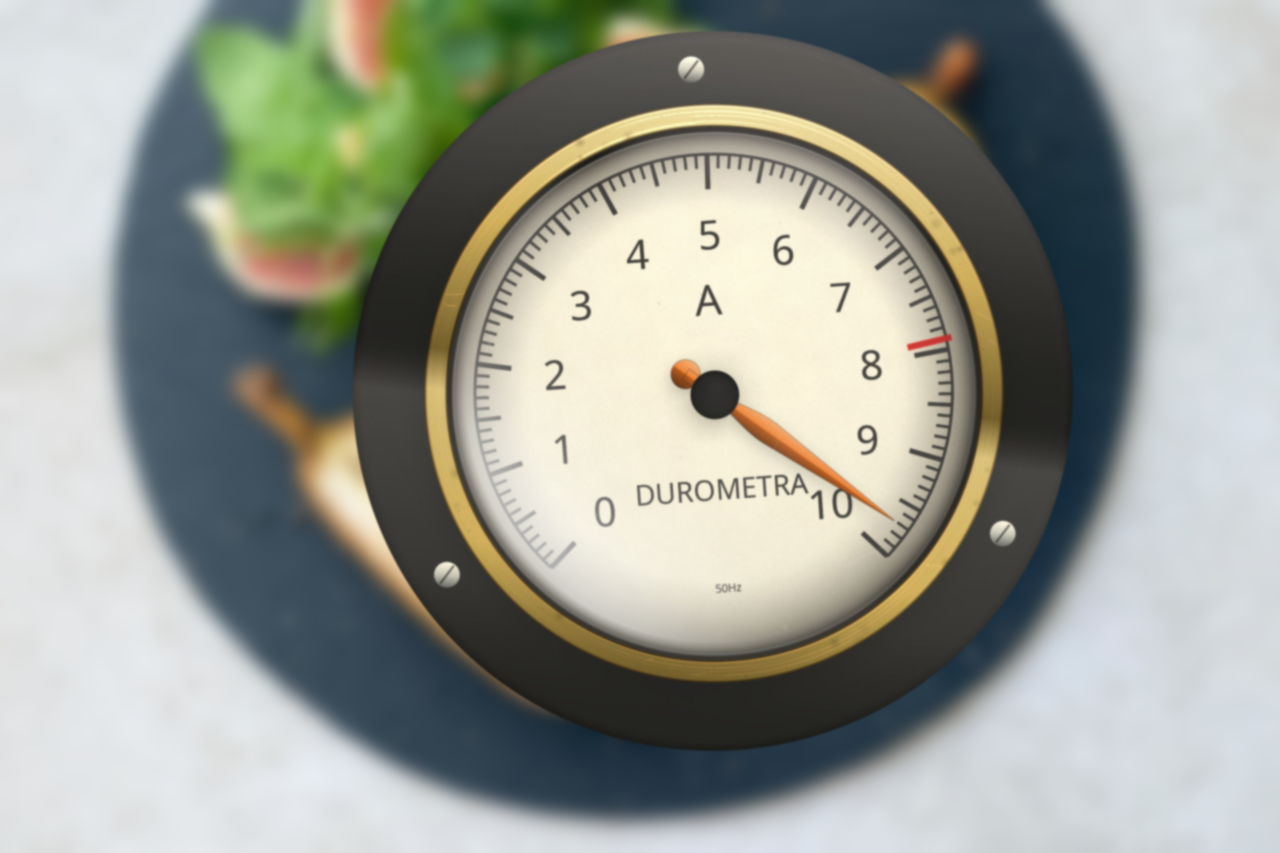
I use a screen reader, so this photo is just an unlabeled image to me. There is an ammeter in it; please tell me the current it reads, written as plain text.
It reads 9.7 A
